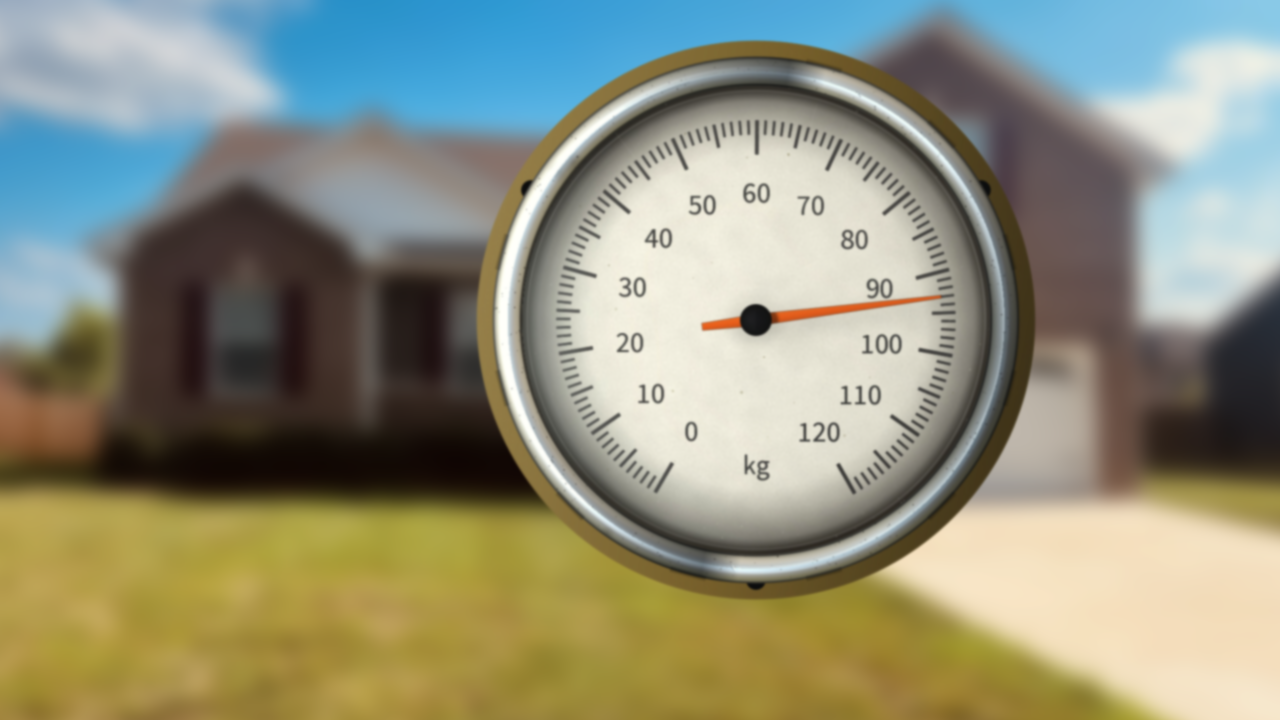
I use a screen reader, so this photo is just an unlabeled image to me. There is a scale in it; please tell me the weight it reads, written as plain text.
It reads 93 kg
